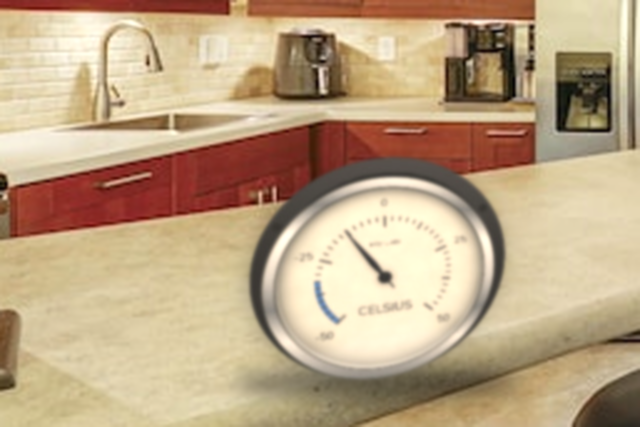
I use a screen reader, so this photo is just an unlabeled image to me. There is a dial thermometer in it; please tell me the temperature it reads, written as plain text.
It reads -12.5 °C
